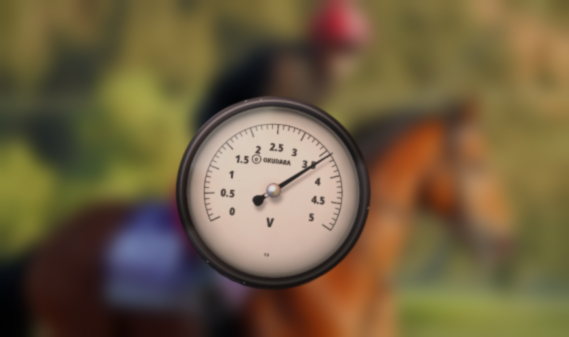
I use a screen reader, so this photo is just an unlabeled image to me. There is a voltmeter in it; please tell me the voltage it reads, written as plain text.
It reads 3.6 V
